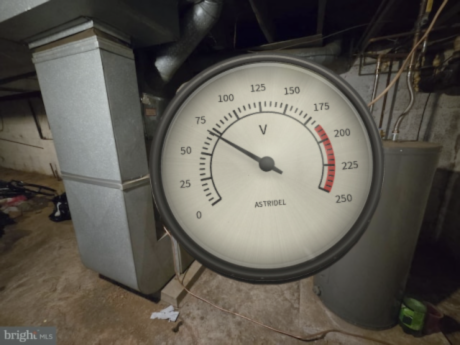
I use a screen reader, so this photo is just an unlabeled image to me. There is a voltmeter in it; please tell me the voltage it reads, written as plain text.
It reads 70 V
